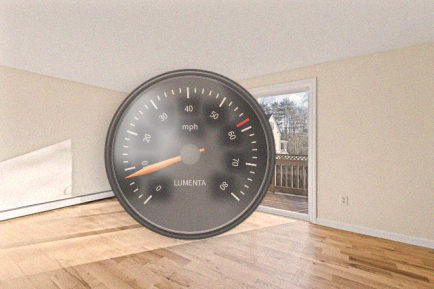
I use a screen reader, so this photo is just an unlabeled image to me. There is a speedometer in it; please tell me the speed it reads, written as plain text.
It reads 8 mph
